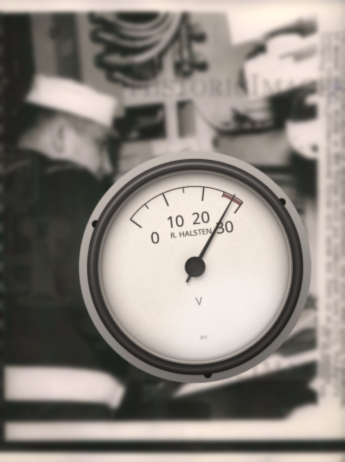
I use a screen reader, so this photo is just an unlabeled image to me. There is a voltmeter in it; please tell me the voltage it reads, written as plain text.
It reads 27.5 V
